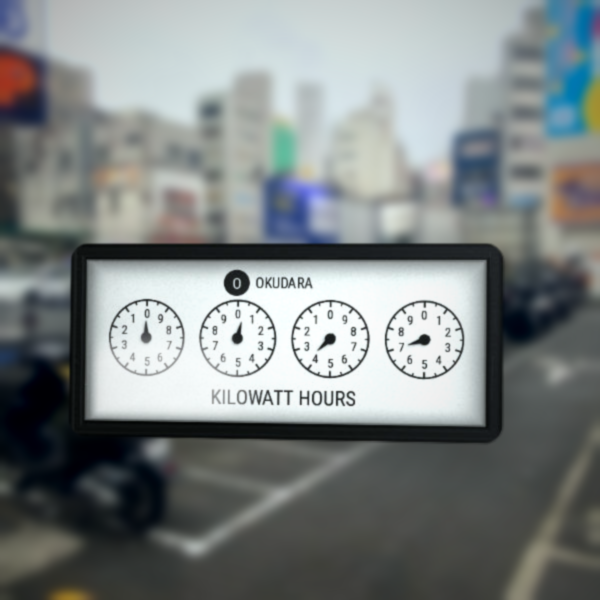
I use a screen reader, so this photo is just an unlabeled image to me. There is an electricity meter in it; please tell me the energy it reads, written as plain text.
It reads 37 kWh
